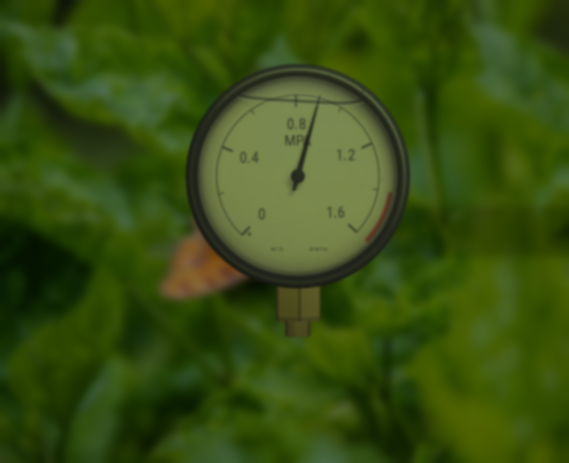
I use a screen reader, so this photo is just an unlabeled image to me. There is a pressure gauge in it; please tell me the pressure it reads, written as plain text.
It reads 0.9 MPa
